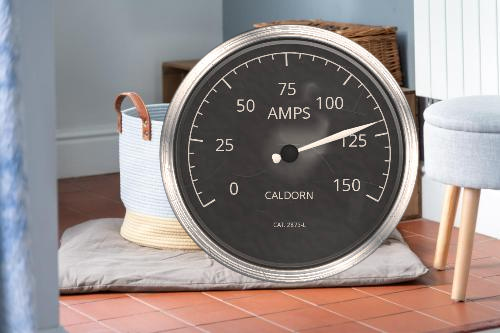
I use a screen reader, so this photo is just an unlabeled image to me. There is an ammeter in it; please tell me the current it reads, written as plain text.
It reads 120 A
